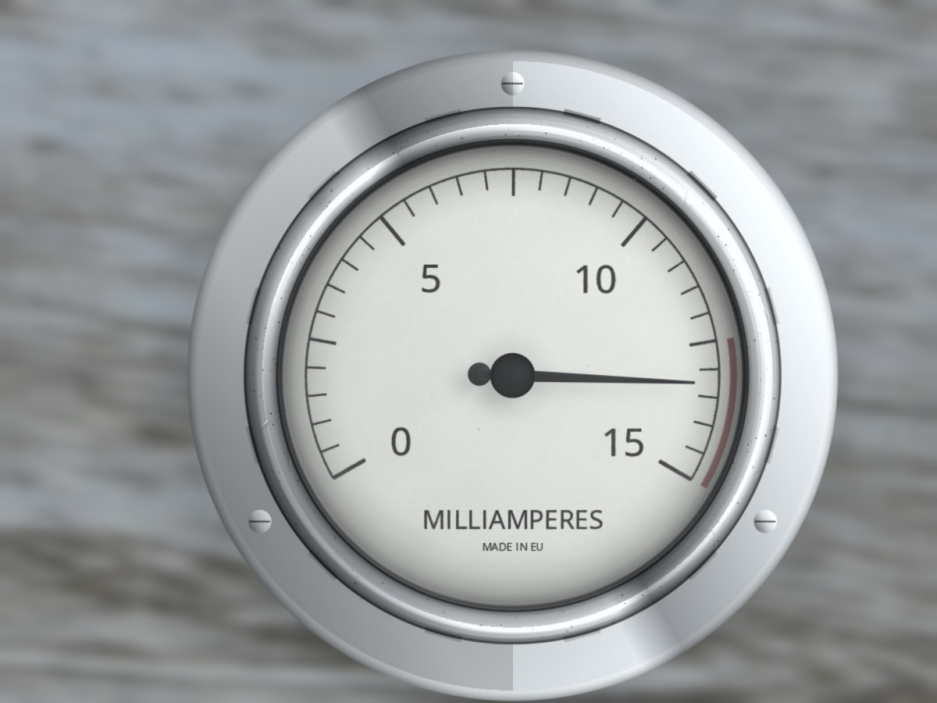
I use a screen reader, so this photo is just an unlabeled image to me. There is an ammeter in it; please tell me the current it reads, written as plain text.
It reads 13.25 mA
